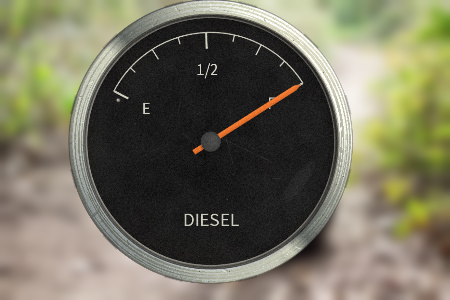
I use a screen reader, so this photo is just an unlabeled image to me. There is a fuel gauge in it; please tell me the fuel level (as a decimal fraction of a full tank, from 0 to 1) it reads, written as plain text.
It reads 1
